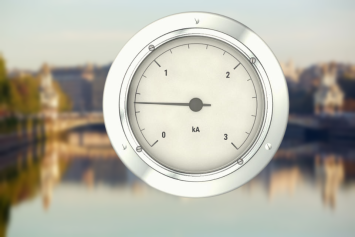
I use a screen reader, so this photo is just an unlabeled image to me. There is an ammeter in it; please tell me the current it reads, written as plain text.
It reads 0.5 kA
